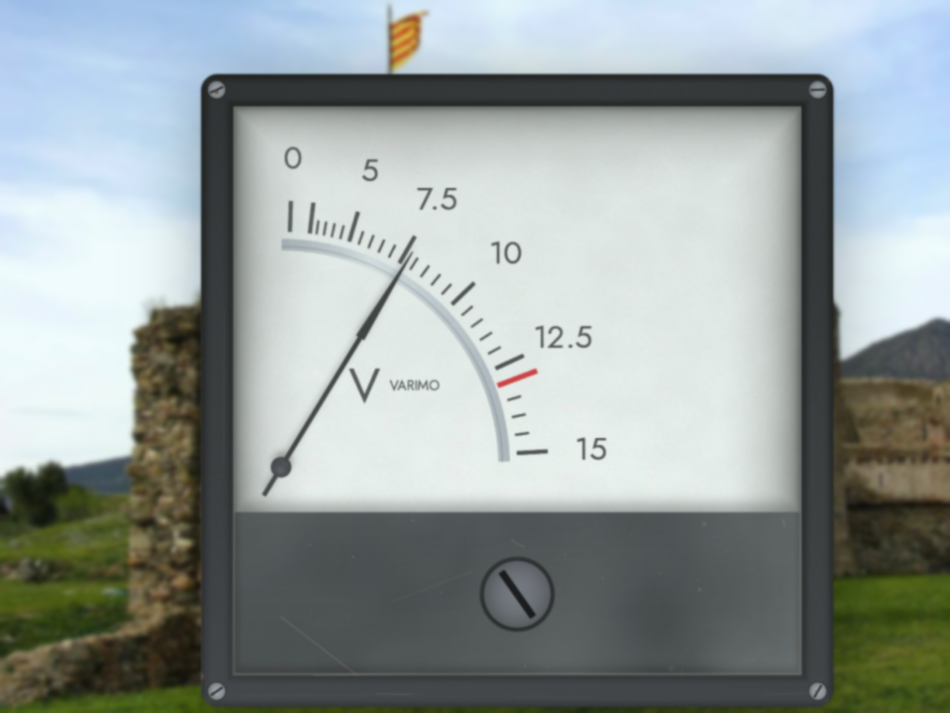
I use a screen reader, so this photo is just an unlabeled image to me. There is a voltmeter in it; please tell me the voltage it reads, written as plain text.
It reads 7.75 V
